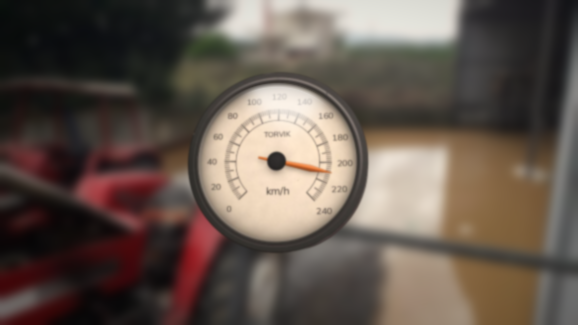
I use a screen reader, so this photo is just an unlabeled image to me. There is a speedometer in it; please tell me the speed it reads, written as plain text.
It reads 210 km/h
